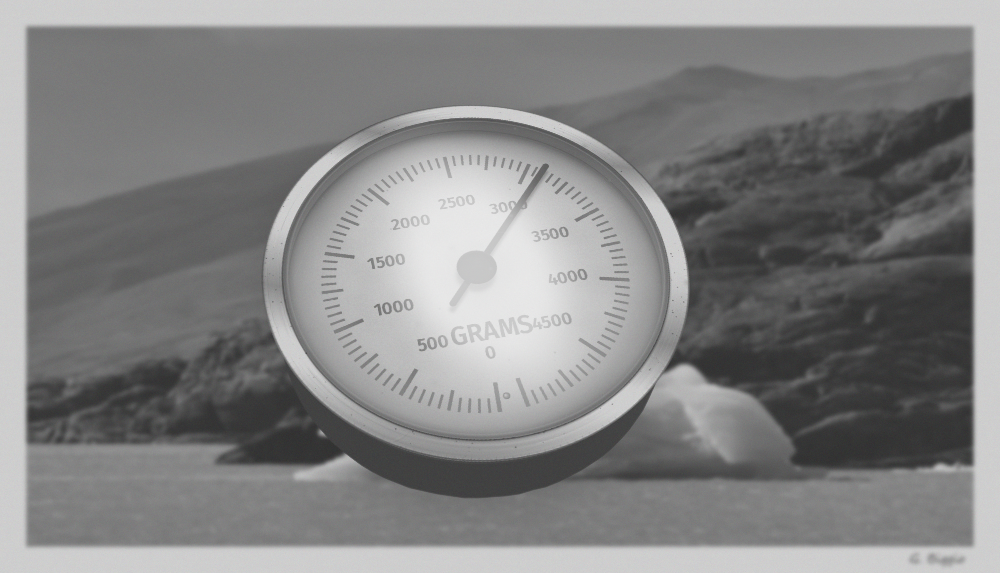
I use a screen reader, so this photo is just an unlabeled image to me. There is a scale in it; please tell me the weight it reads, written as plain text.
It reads 3100 g
